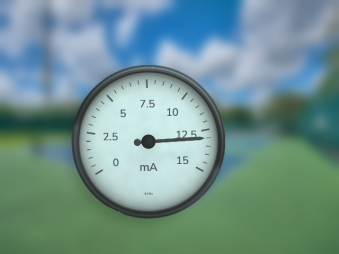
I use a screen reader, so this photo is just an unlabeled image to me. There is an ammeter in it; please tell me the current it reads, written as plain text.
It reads 13 mA
